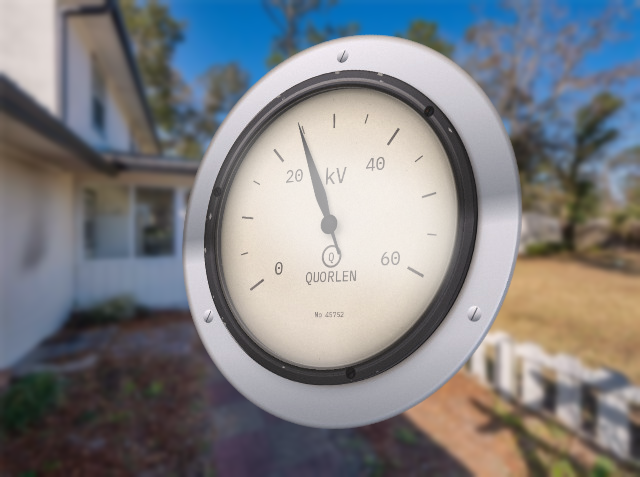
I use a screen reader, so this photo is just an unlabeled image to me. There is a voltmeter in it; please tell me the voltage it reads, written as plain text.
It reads 25 kV
